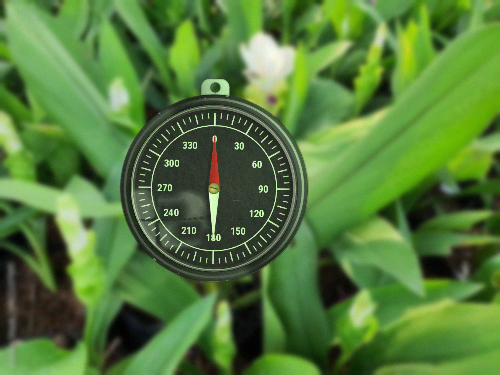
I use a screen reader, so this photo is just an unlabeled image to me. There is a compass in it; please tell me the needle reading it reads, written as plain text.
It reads 0 °
